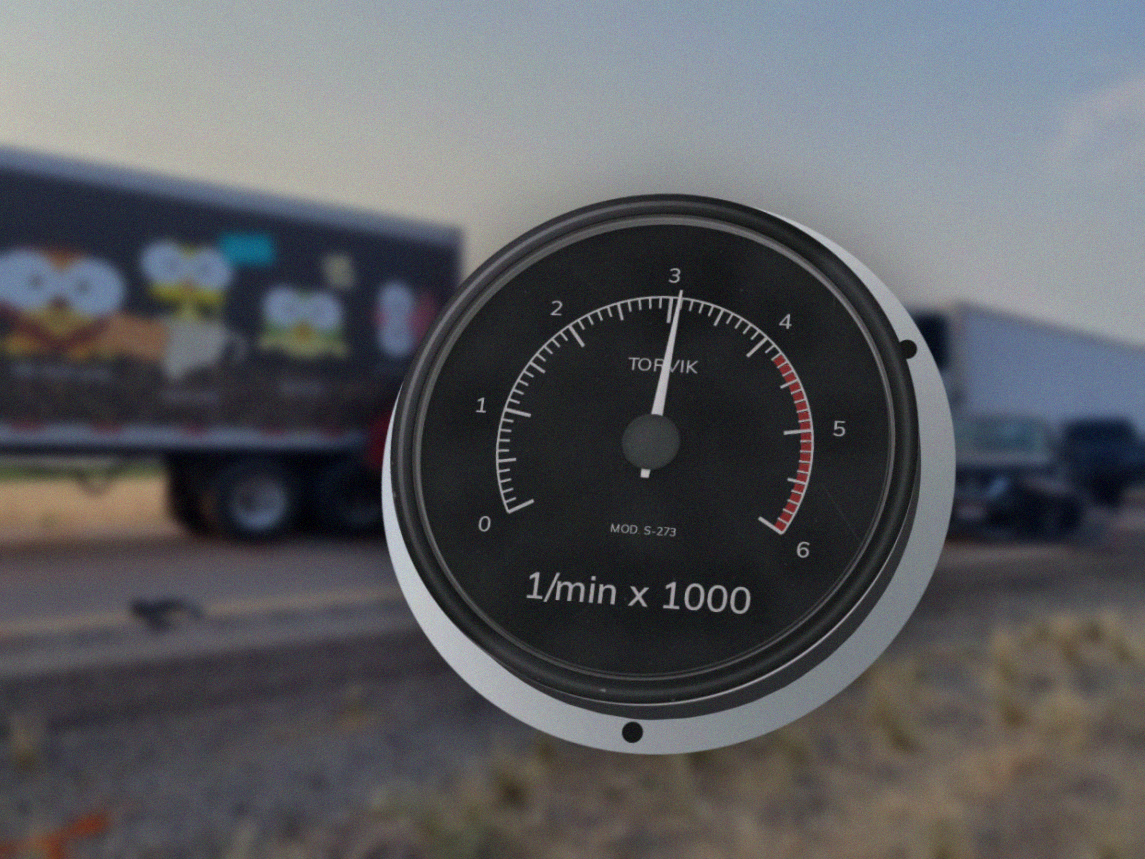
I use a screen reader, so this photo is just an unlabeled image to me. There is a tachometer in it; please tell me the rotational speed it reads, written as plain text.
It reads 3100 rpm
